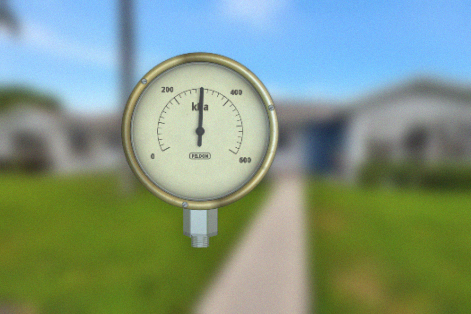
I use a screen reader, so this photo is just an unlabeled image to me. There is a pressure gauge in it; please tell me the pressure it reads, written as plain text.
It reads 300 kPa
